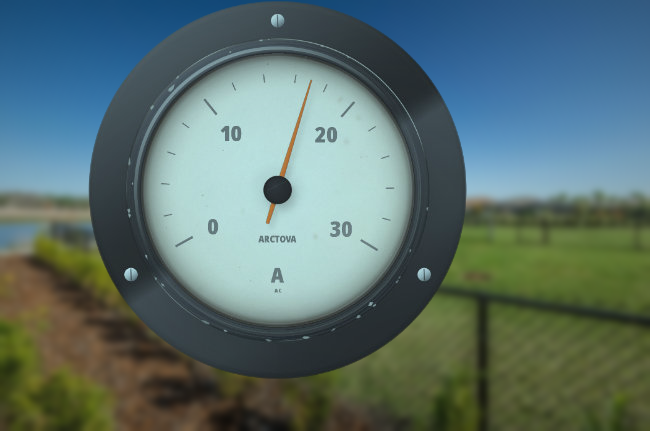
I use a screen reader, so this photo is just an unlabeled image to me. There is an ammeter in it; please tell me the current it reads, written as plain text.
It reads 17 A
